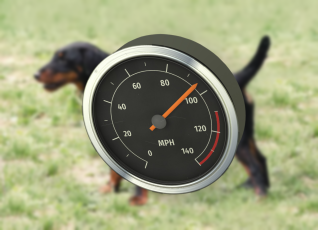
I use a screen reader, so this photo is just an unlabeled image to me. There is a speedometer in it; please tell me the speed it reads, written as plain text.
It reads 95 mph
